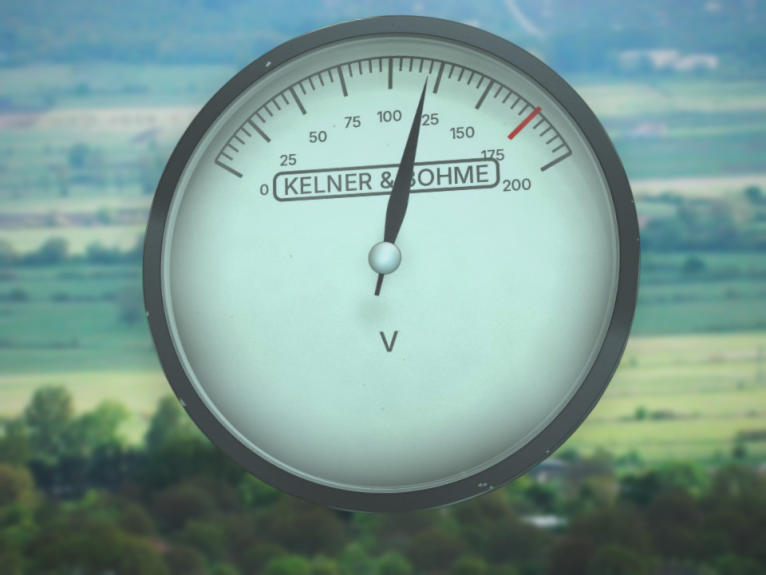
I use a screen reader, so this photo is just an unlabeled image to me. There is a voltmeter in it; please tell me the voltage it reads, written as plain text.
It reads 120 V
